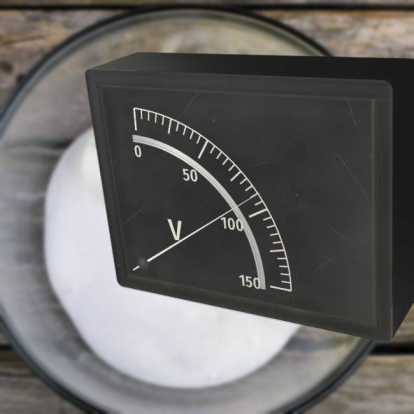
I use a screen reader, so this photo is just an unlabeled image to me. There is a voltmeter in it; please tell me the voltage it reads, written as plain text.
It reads 90 V
